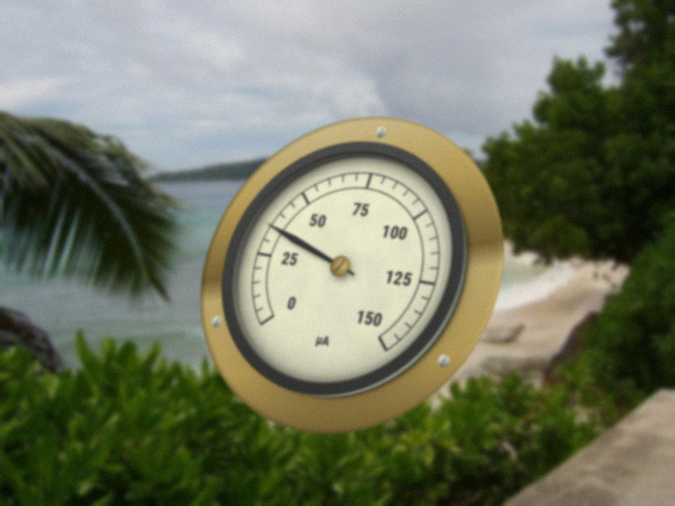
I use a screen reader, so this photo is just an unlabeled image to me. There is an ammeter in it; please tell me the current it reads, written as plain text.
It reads 35 µA
